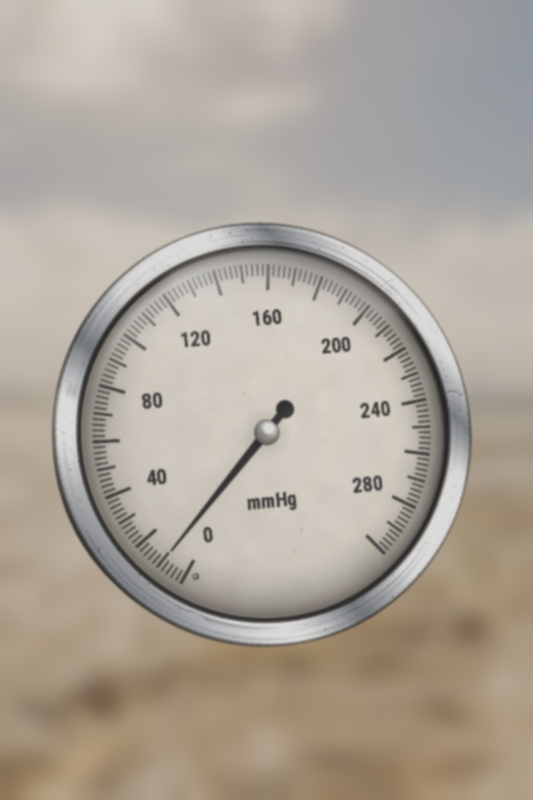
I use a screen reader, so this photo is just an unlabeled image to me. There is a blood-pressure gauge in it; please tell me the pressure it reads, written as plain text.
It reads 10 mmHg
